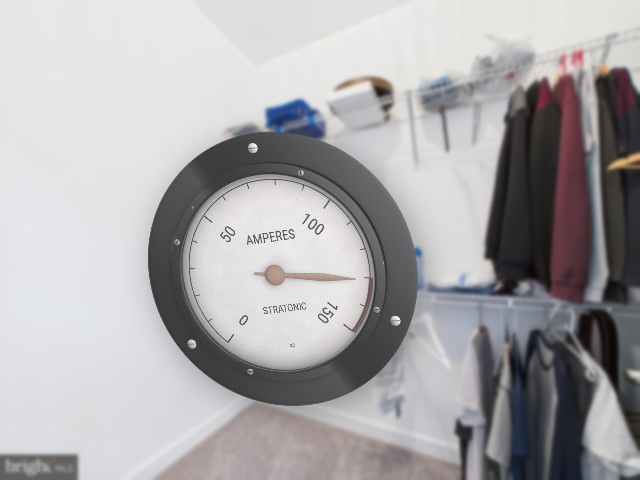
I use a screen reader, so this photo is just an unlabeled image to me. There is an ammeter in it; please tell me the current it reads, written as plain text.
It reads 130 A
